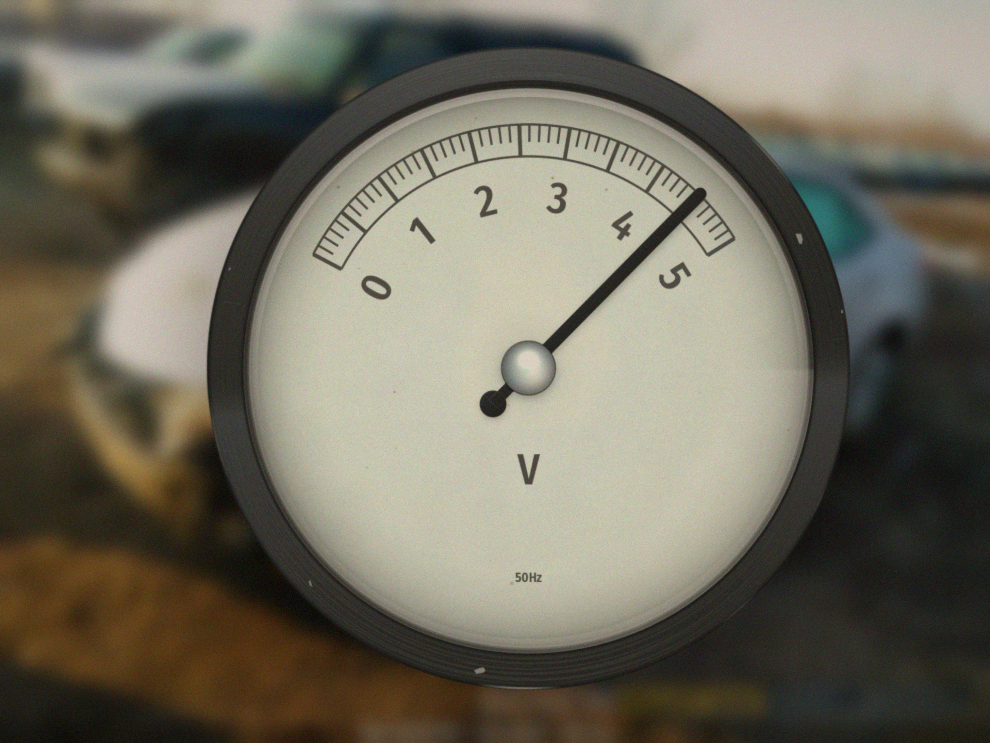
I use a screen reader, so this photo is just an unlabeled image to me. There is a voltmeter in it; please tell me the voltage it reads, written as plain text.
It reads 4.45 V
